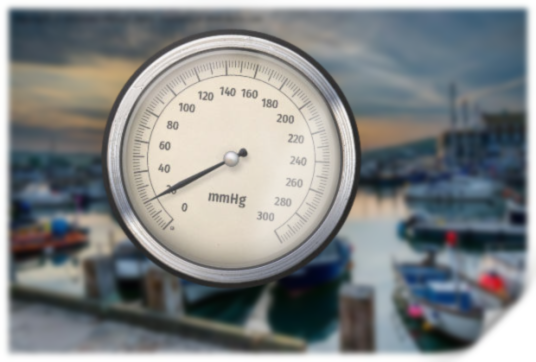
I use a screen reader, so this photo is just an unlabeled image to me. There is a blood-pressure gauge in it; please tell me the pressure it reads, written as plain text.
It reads 20 mmHg
